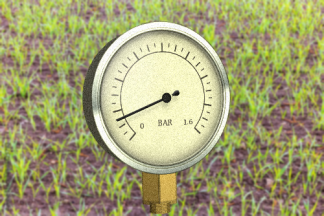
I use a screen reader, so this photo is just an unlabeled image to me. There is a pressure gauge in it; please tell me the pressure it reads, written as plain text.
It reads 0.15 bar
